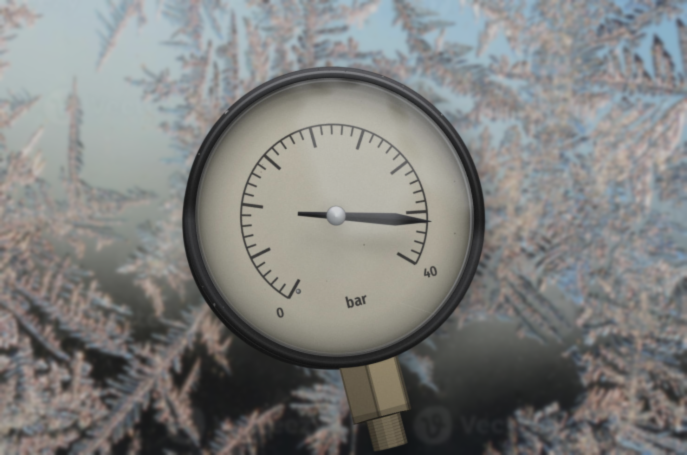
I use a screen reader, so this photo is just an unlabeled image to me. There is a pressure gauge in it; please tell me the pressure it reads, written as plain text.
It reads 36 bar
